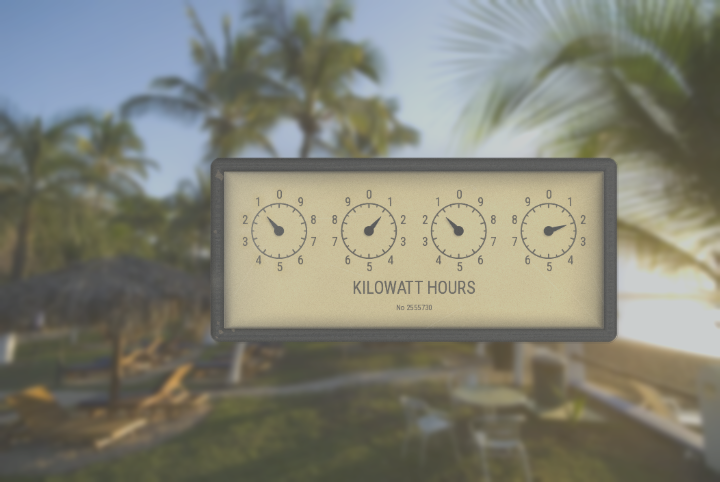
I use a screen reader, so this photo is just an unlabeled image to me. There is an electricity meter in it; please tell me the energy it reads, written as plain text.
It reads 1112 kWh
